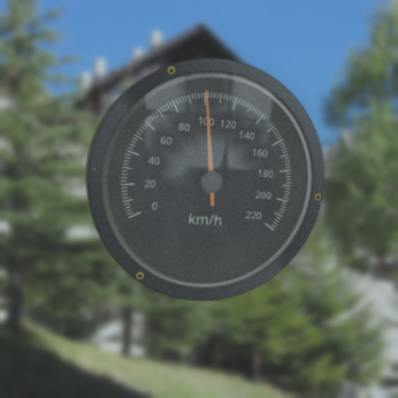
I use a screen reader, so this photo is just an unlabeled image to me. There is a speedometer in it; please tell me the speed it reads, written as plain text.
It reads 100 km/h
